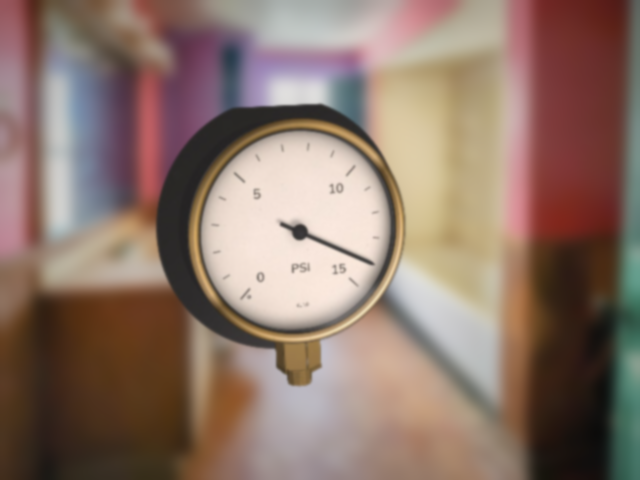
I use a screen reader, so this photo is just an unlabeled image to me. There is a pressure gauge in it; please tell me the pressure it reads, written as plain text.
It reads 14 psi
